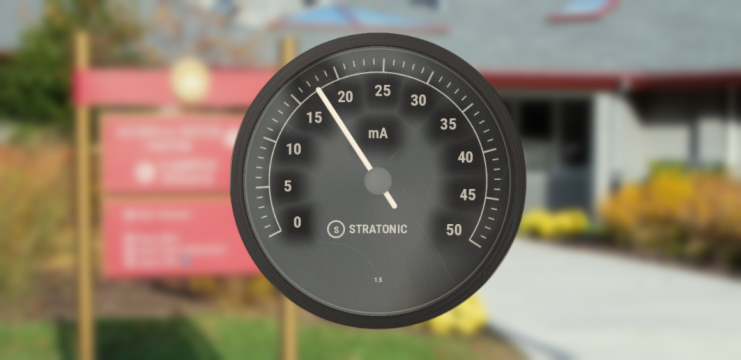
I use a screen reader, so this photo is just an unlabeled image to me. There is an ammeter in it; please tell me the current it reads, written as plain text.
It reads 17.5 mA
